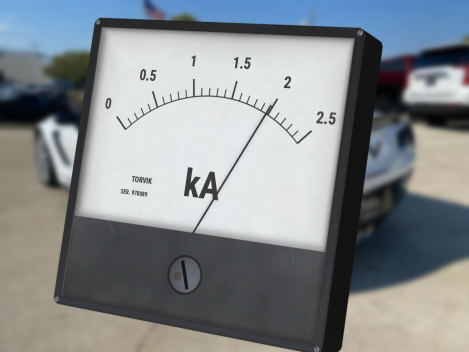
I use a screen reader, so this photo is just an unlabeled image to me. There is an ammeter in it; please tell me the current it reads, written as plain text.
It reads 2 kA
